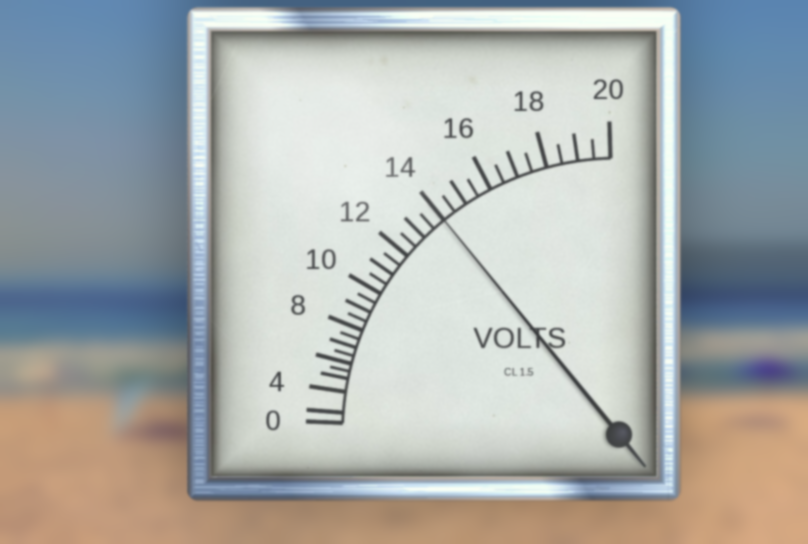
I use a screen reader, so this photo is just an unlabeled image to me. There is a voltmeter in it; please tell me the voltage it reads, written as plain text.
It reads 14 V
